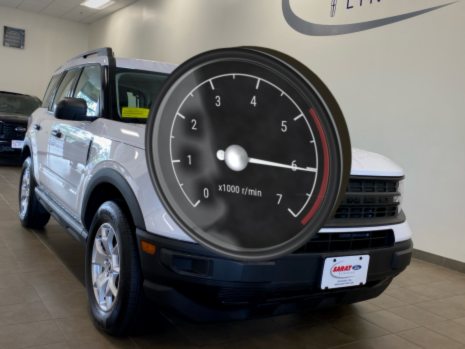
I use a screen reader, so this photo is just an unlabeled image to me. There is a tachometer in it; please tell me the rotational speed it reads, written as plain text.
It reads 6000 rpm
